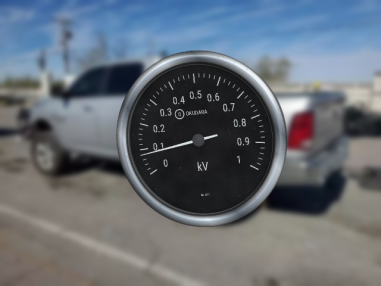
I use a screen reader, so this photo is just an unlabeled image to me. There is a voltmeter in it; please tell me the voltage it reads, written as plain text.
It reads 0.08 kV
